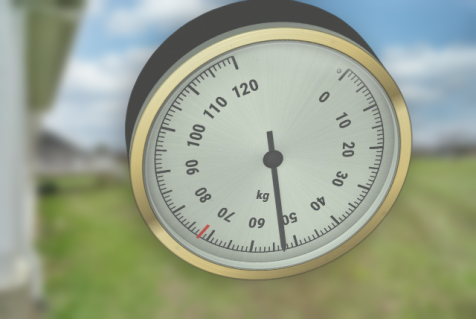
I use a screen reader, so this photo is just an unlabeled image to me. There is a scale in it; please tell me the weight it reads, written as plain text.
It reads 53 kg
